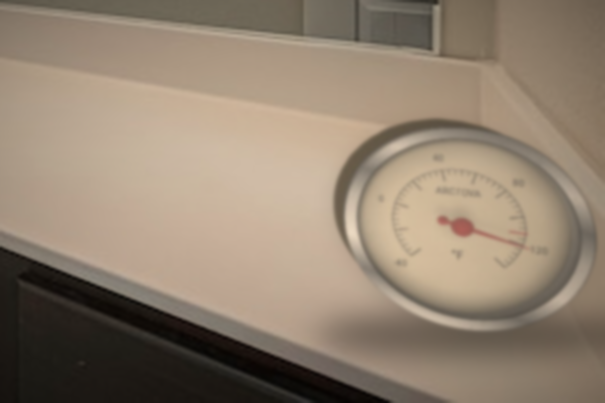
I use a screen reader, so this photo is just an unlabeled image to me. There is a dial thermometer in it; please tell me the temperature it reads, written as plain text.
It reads 120 °F
